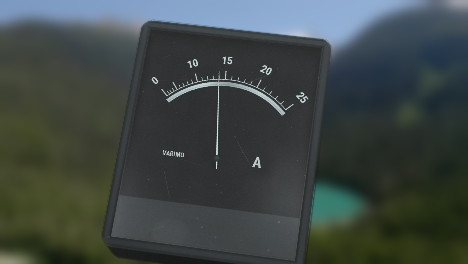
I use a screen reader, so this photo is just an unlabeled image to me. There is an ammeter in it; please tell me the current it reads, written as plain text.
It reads 14 A
